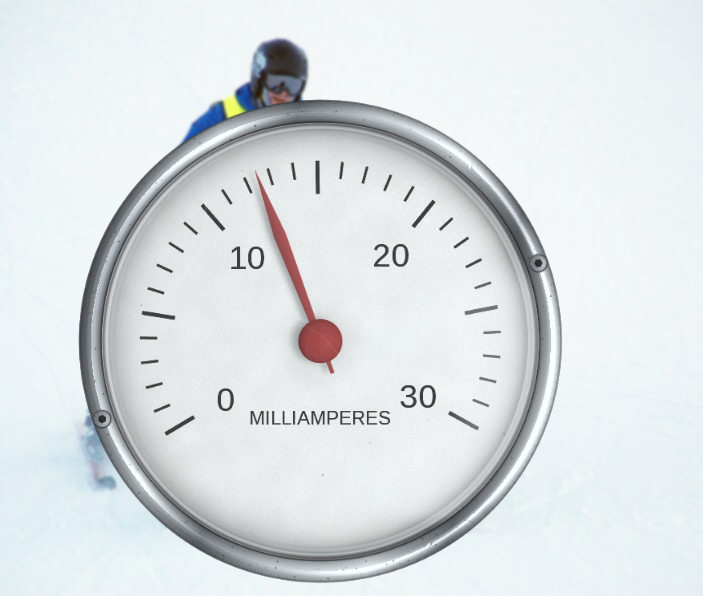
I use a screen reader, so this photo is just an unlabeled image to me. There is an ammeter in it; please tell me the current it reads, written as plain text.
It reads 12.5 mA
